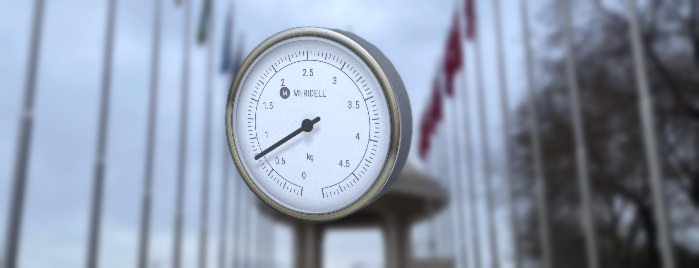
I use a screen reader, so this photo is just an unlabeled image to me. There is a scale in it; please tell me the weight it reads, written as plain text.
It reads 0.75 kg
